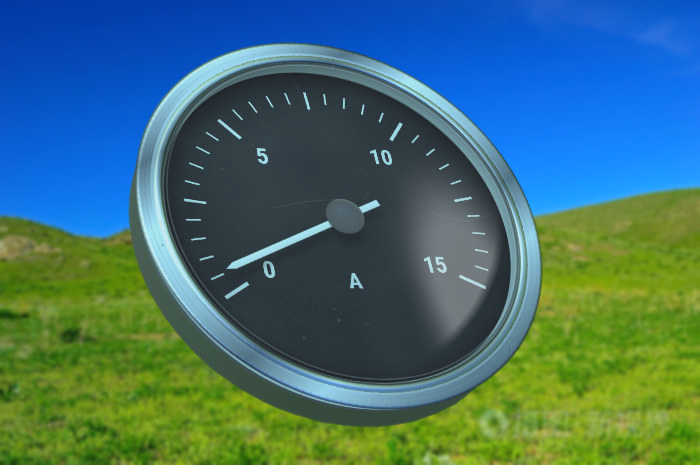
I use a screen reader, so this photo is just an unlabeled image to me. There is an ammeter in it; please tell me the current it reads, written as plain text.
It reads 0.5 A
